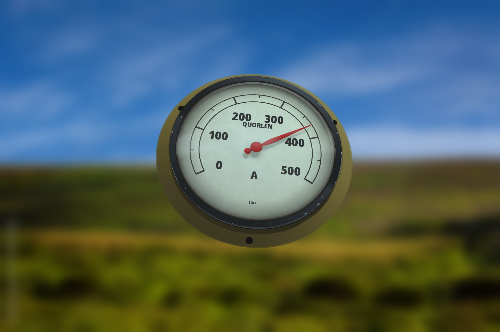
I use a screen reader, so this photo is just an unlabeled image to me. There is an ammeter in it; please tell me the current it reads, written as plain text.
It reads 375 A
